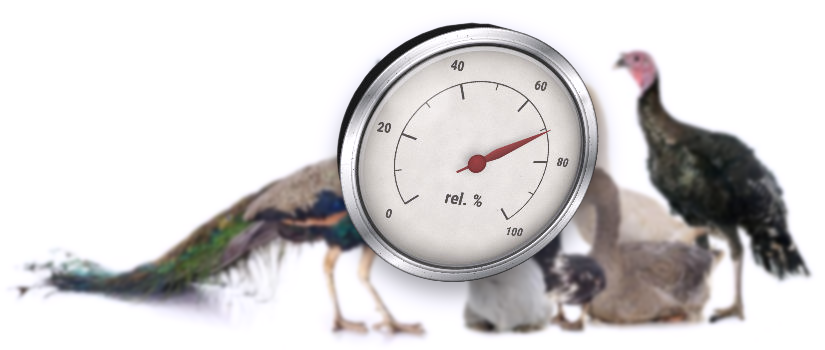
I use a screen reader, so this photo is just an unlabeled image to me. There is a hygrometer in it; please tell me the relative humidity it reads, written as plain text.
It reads 70 %
